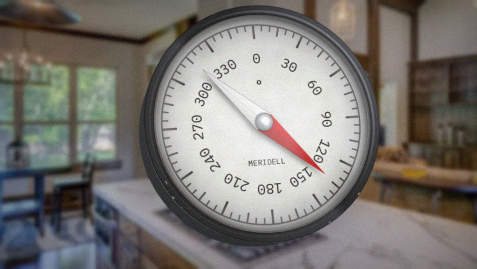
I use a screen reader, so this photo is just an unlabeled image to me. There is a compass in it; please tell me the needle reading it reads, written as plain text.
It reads 135 °
